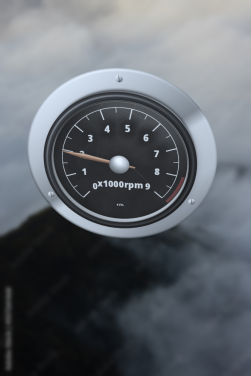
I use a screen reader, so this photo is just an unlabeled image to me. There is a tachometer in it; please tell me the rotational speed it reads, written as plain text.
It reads 2000 rpm
